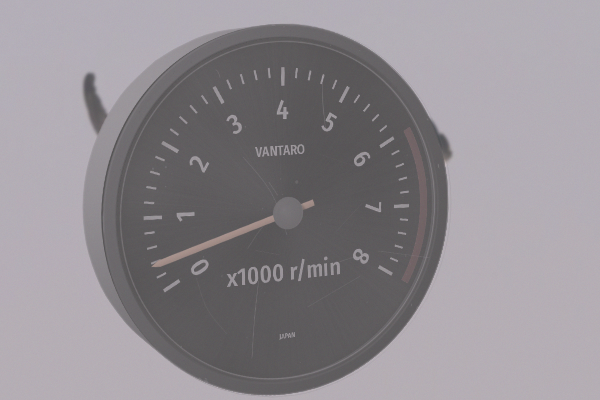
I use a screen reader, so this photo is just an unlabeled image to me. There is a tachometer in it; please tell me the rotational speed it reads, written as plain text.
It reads 400 rpm
